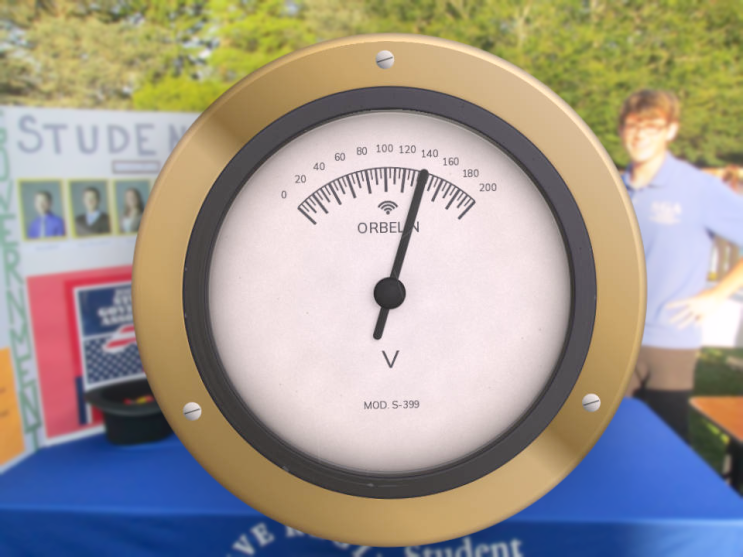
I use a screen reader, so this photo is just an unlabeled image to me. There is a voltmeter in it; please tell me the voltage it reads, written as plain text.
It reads 140 V
